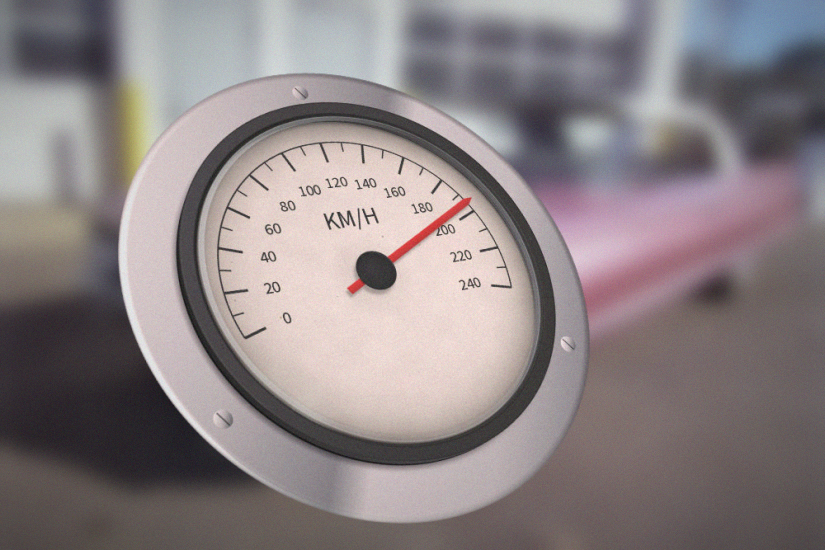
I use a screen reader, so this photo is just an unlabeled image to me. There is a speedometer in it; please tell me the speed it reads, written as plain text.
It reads 195 km/h
